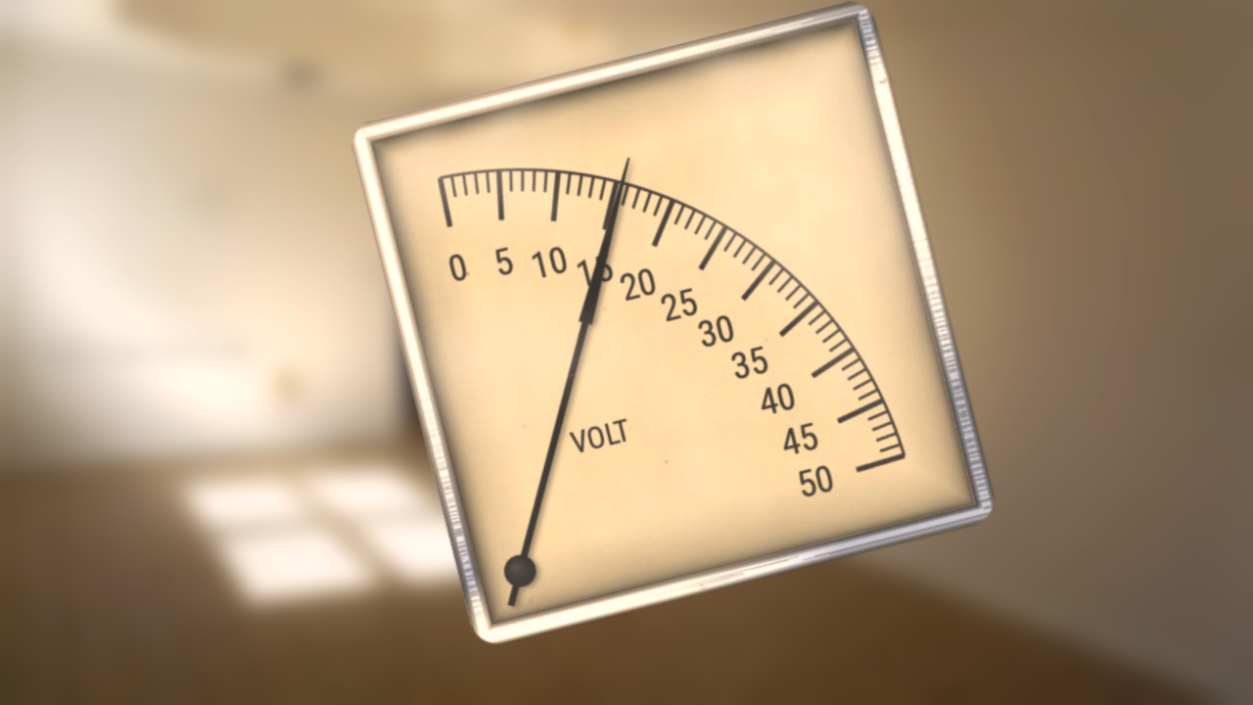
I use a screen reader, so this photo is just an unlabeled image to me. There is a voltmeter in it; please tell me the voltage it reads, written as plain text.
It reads 15.5 V
